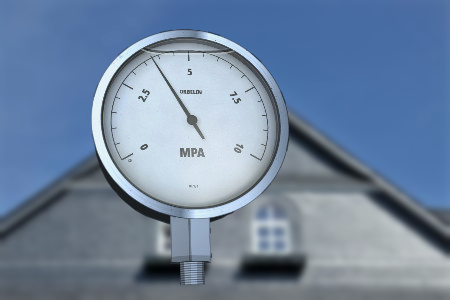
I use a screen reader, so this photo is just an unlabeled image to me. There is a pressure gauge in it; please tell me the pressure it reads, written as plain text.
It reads 3.75 MPa
